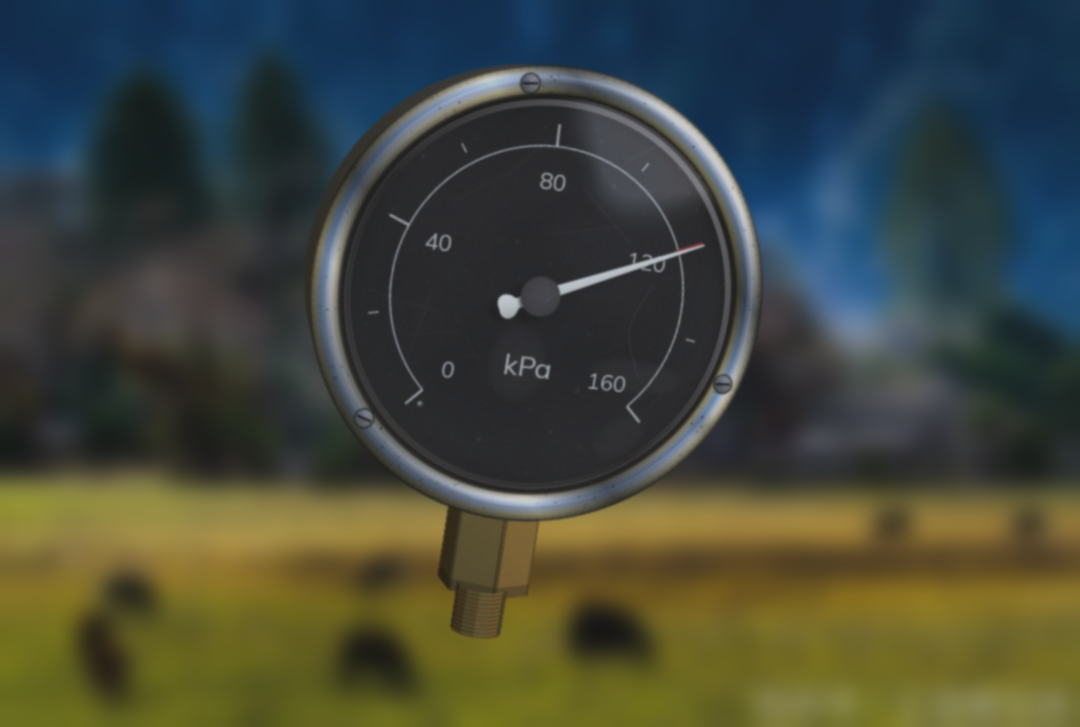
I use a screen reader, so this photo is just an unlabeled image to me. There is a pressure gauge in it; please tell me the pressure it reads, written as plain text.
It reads 120 kPa
